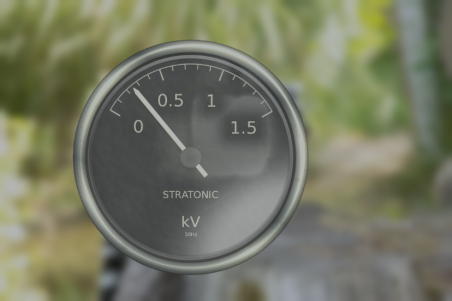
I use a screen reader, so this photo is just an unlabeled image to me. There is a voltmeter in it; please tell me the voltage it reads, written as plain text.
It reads 0.25 kV
